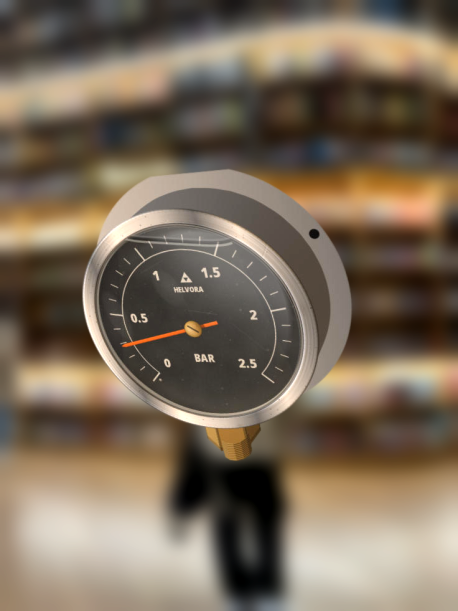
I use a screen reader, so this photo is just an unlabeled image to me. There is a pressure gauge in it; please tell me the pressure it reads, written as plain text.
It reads 0.3 bar
